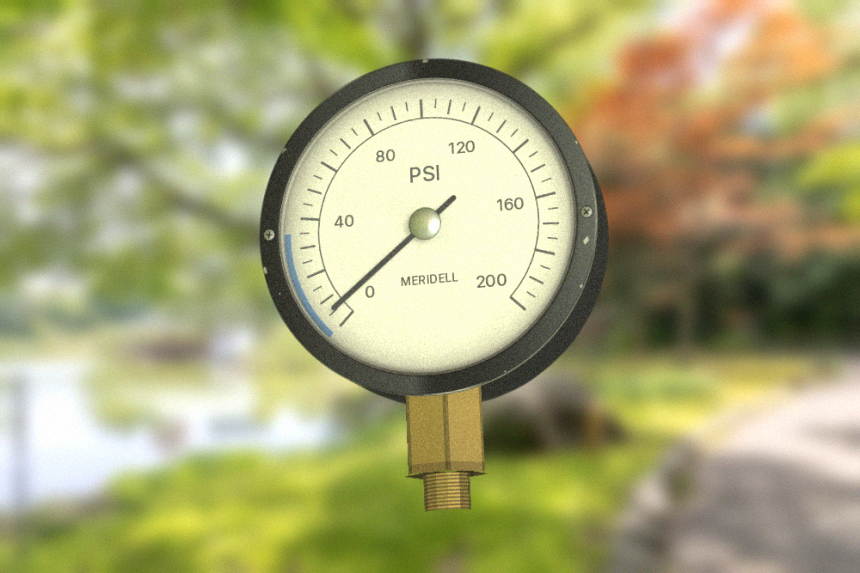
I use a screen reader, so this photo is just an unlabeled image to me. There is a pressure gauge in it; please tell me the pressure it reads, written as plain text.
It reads 5 psi
